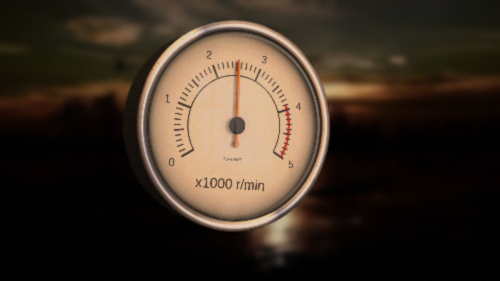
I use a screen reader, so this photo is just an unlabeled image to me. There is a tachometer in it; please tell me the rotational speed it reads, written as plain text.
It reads 2500 rpm
